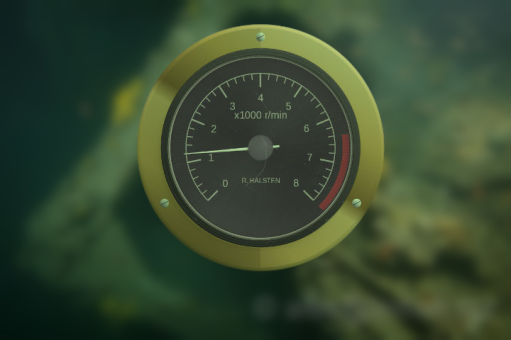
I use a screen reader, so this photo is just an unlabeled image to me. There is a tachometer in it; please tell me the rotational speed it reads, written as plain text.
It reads 1200 rpm
